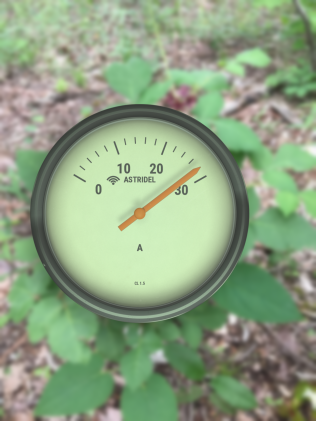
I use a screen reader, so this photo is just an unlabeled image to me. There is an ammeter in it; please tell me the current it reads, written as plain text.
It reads 28 A
